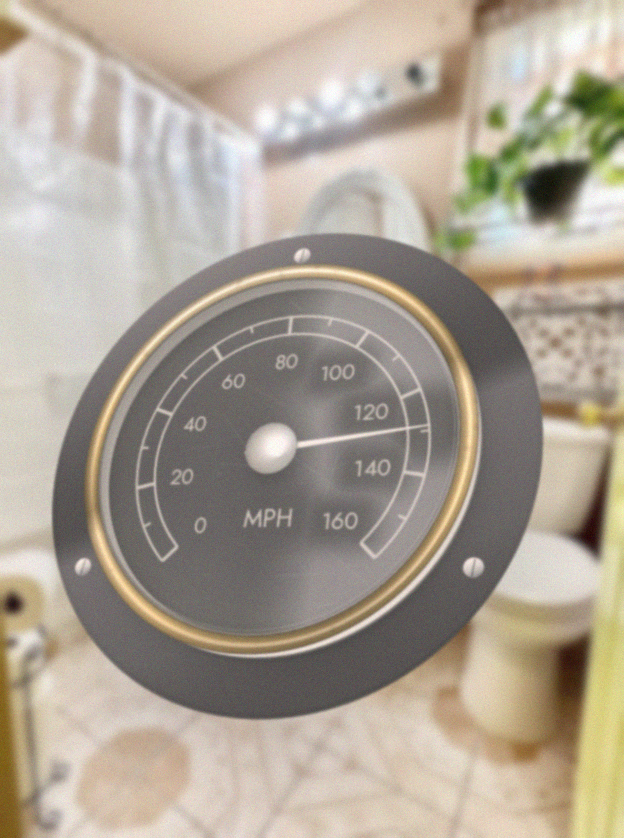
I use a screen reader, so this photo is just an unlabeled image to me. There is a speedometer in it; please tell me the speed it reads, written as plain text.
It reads 130 mph
